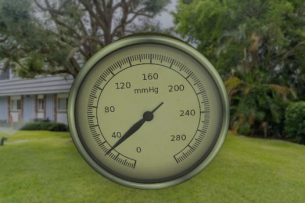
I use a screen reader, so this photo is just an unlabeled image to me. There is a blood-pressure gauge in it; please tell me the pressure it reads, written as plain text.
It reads 30 mmHg
